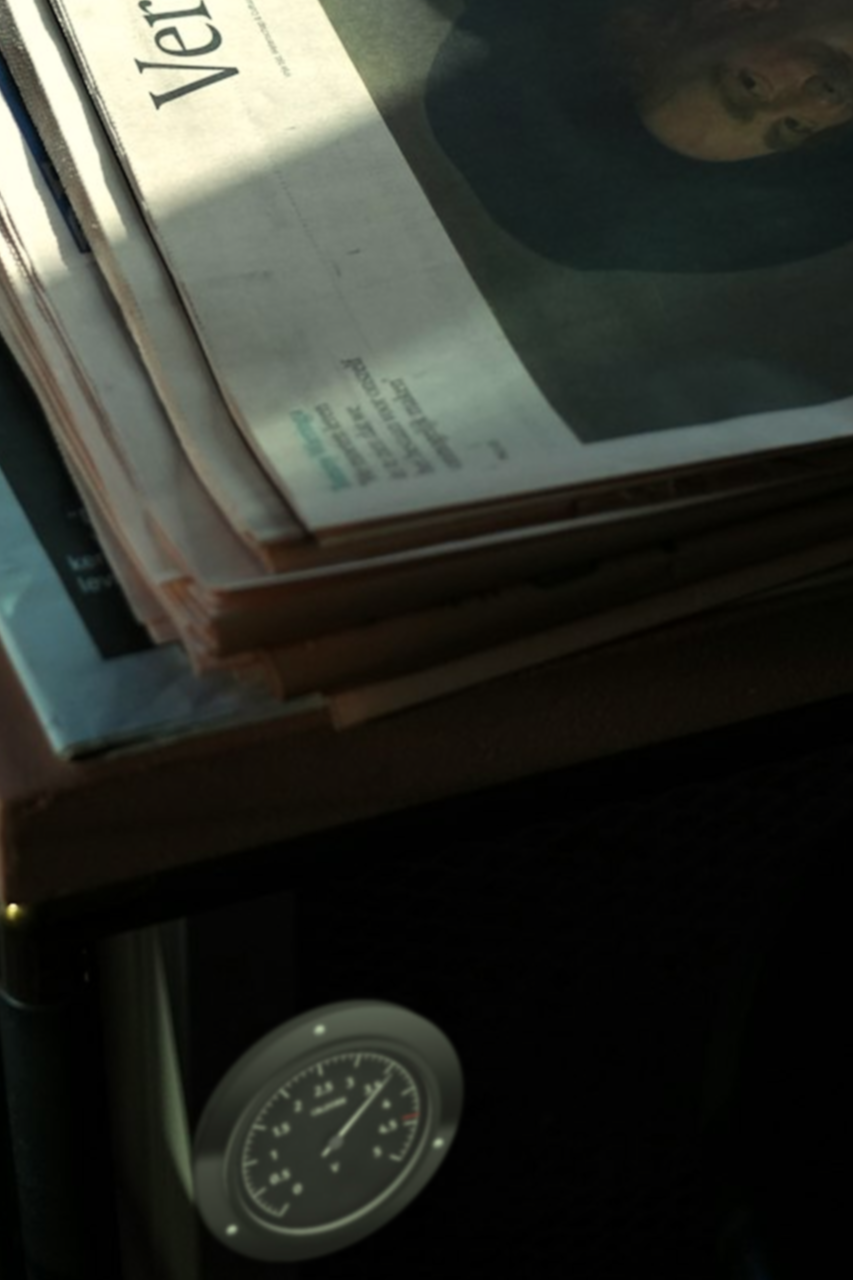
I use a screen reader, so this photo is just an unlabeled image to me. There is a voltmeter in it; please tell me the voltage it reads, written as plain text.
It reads 3.5 V
